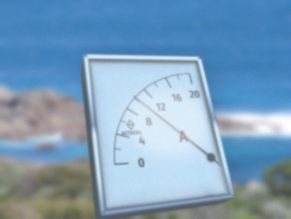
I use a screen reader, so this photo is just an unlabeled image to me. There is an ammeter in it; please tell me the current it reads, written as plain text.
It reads 10 A
